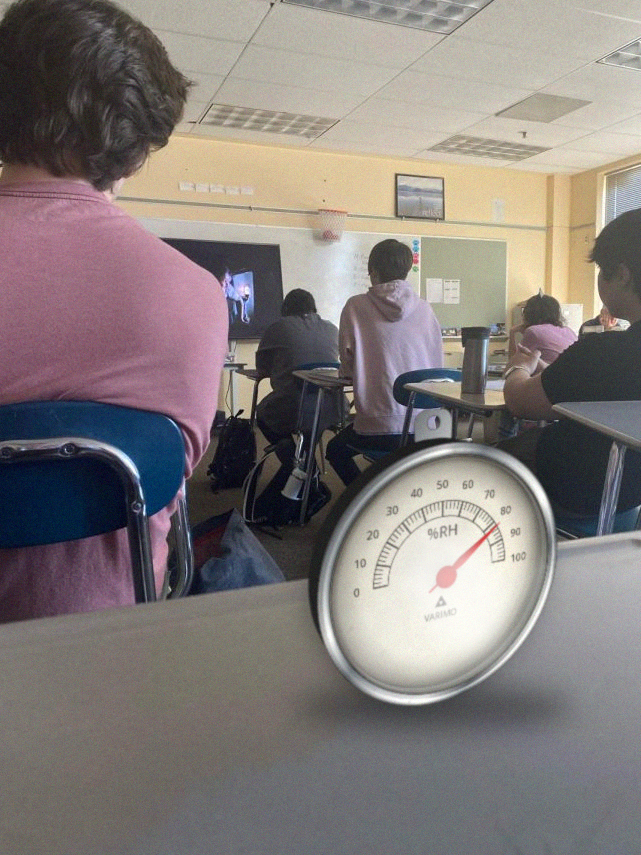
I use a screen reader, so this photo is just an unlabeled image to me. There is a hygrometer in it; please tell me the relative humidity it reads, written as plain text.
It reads 80 %
